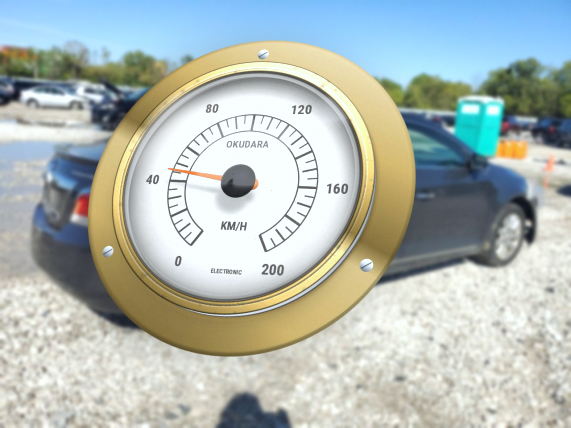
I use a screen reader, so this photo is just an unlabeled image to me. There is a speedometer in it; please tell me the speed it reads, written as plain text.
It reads 45 km/h
